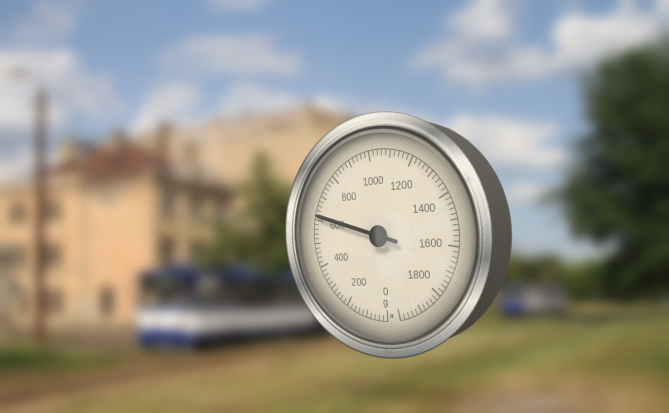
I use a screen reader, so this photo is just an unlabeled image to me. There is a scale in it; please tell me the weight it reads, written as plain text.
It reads 620 g
